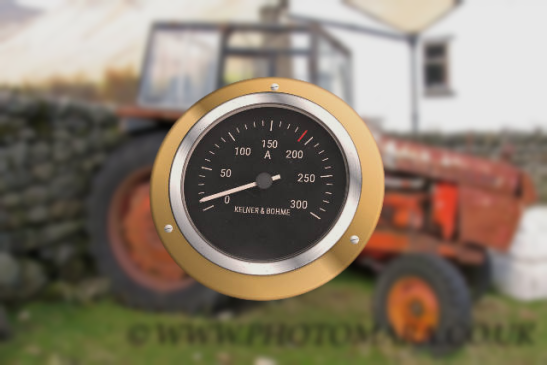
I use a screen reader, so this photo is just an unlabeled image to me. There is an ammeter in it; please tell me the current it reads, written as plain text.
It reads 10 A
